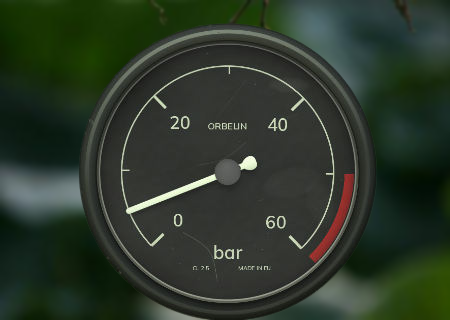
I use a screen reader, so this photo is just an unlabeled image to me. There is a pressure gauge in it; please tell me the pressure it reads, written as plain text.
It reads 5 bar
